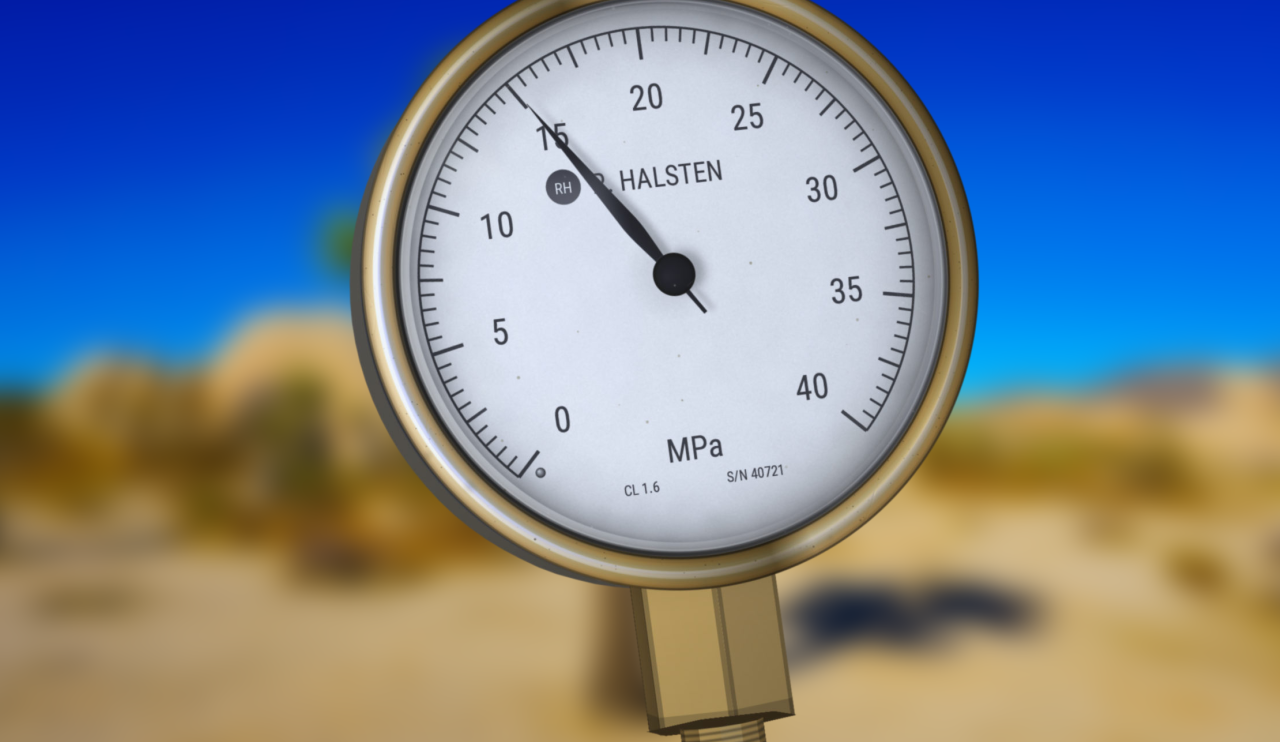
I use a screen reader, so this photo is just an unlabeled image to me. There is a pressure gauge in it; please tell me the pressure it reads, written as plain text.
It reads 15 MPa
